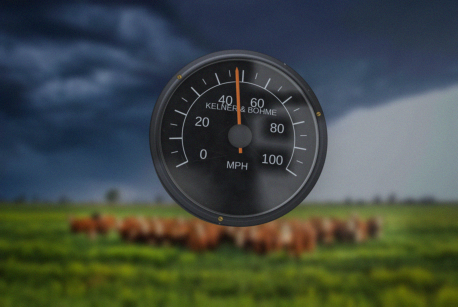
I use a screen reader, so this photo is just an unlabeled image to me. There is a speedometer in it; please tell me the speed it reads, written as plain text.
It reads 47.5 mph
